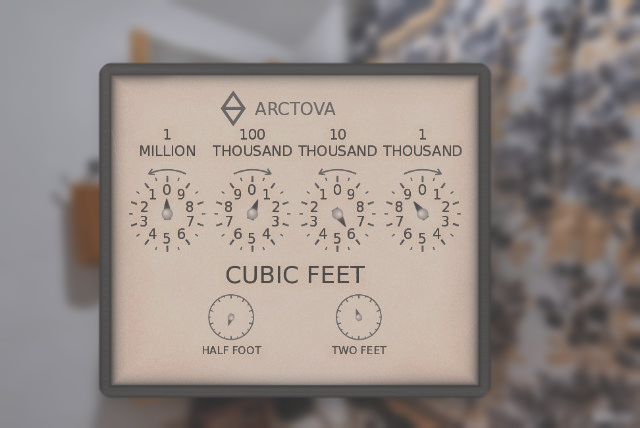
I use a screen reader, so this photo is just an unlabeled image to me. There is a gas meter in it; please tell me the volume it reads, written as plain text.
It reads 5900 ft³
